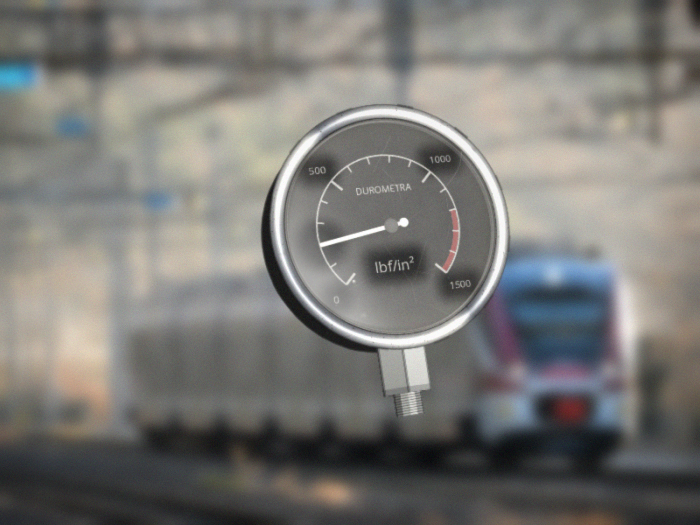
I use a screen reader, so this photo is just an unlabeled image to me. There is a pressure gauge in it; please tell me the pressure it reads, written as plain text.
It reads 200 psi
